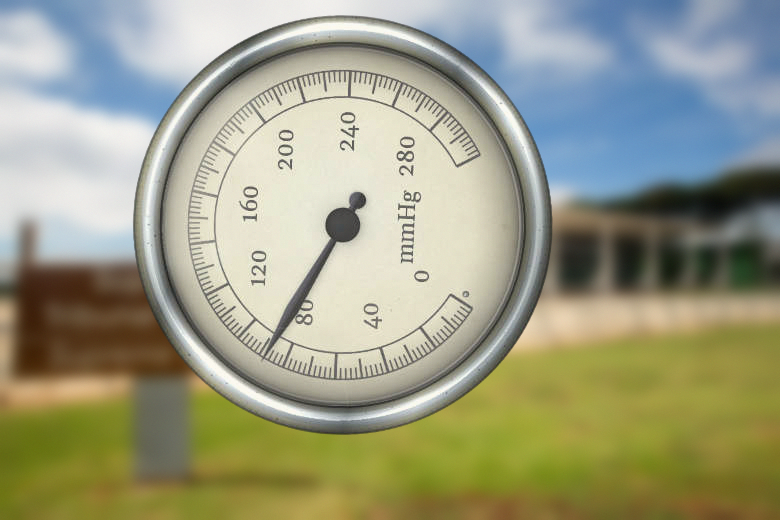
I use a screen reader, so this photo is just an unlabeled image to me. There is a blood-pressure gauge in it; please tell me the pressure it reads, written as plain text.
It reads 88 mmHg
